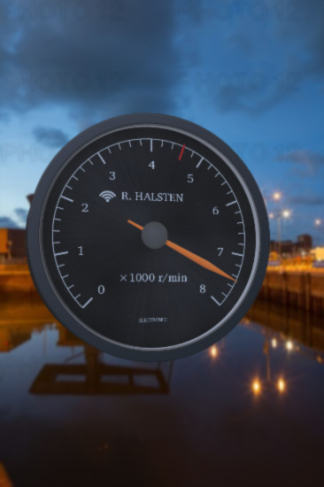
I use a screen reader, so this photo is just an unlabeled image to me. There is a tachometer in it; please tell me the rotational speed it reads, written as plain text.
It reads 7500 rpm
